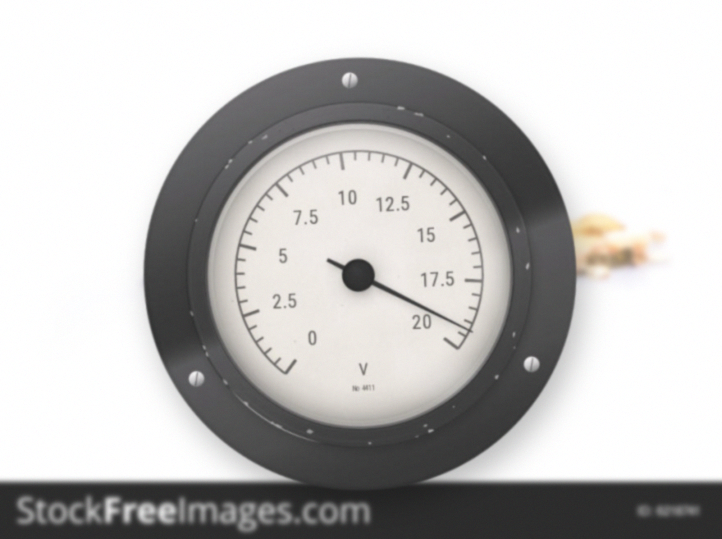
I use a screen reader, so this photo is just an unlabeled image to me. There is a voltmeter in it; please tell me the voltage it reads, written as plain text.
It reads 19.25 V
